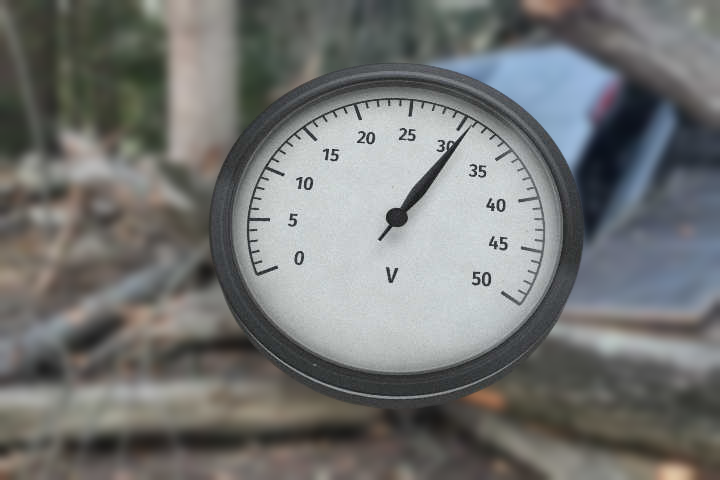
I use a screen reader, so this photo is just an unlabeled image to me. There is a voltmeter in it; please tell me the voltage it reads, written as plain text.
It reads 31 V
